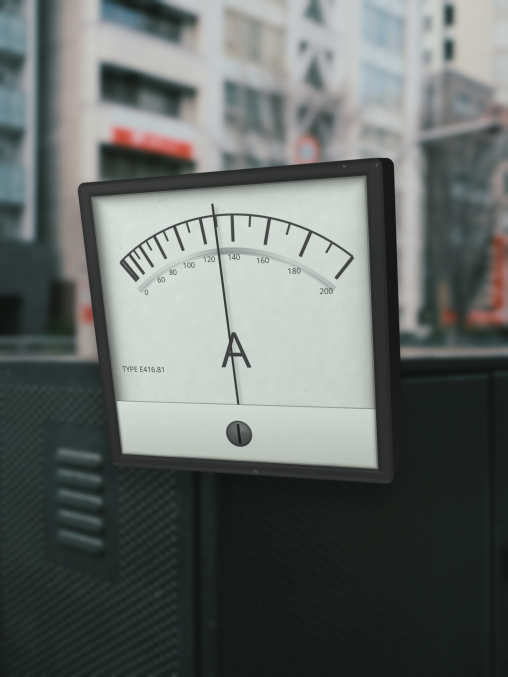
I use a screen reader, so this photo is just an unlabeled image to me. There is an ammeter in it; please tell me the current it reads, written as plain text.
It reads 130 A
